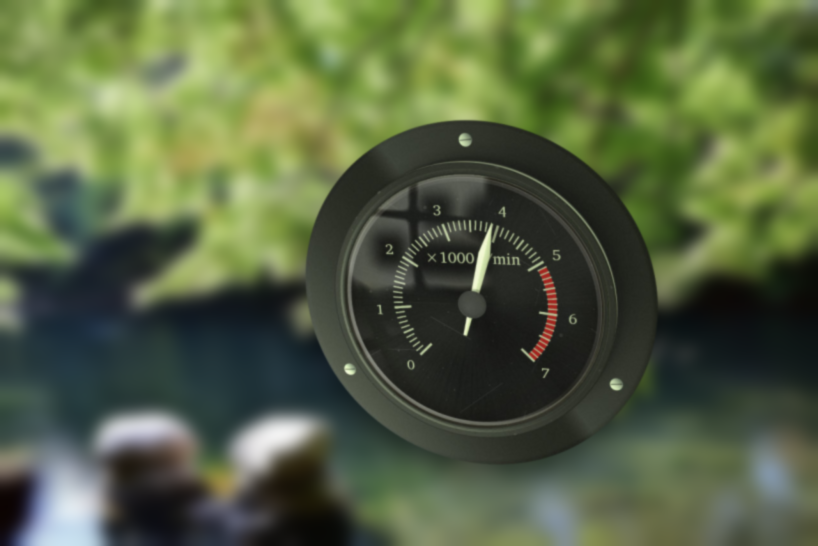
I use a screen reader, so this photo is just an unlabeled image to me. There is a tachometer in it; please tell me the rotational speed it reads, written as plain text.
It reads 3900 rpm
